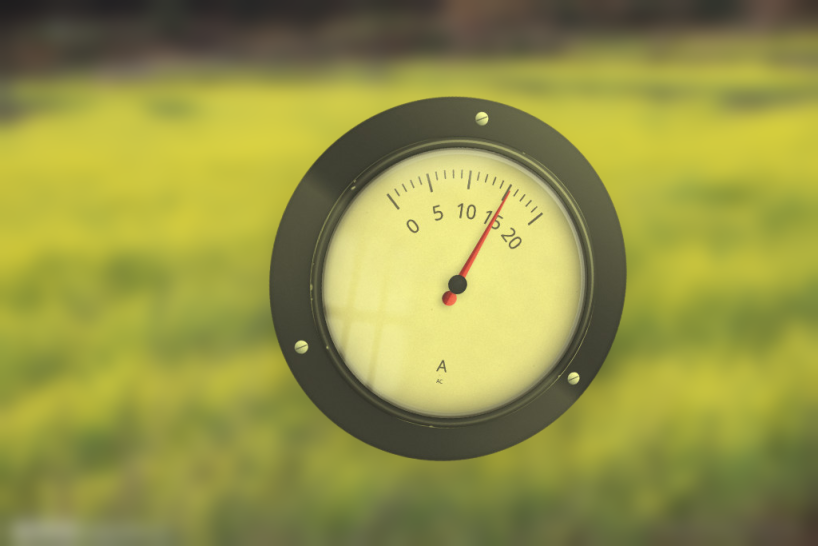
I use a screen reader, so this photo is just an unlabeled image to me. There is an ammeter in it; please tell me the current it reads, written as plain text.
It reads 15 A
